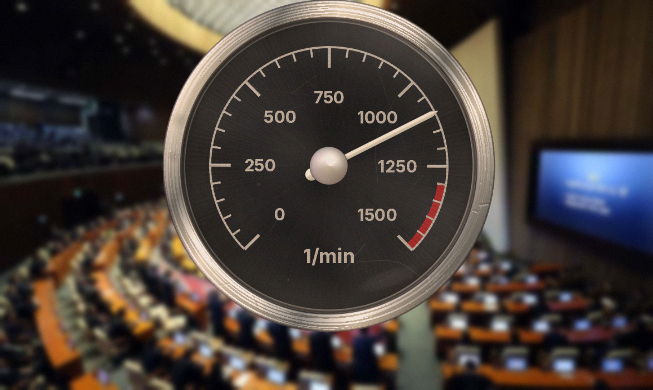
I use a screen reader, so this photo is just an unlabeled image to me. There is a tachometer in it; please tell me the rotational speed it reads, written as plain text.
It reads 1100 rpm
